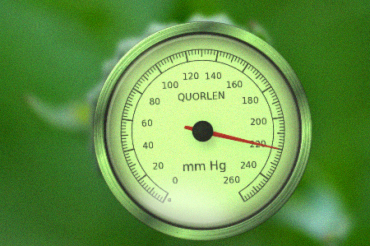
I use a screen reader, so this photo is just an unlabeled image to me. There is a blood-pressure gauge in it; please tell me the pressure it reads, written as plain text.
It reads 220 mmHg
